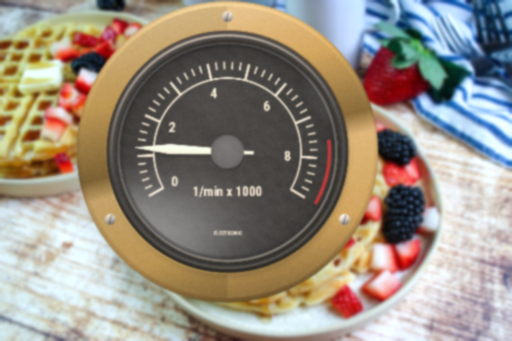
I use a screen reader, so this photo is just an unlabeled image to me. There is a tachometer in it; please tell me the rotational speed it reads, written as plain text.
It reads 1200 rpm
